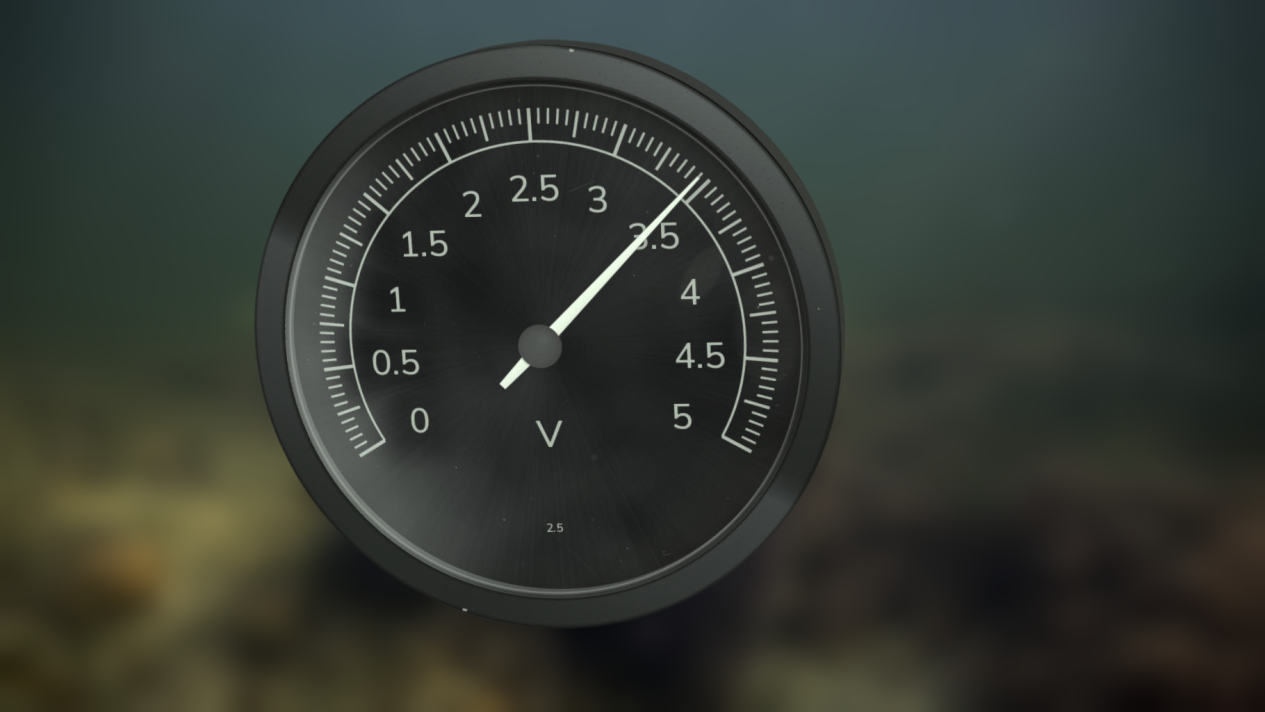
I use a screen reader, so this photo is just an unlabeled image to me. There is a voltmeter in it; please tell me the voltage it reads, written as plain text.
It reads 3.45 V
